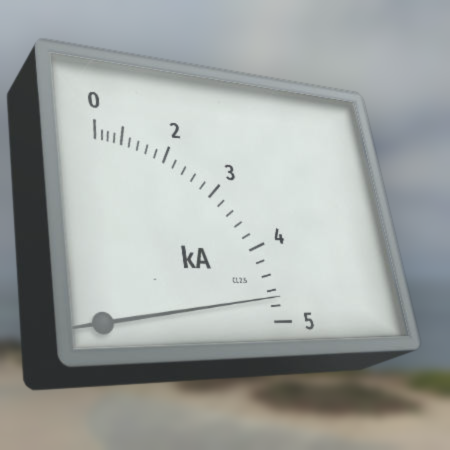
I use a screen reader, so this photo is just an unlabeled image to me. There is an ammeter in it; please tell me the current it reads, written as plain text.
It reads 4.7 kA
